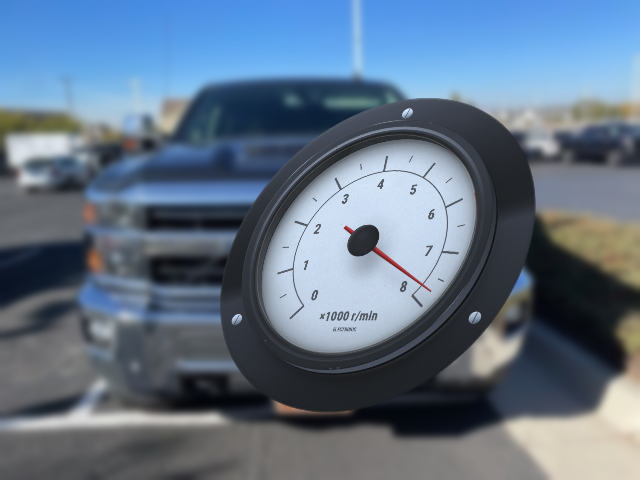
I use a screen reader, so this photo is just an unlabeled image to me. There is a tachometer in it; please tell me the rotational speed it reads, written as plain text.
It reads 7750 rpm
